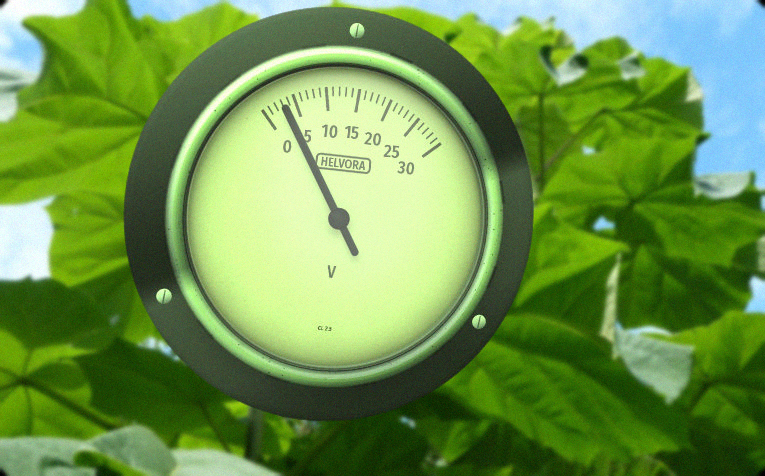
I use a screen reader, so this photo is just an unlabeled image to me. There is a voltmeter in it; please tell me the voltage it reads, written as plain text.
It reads 3 V
